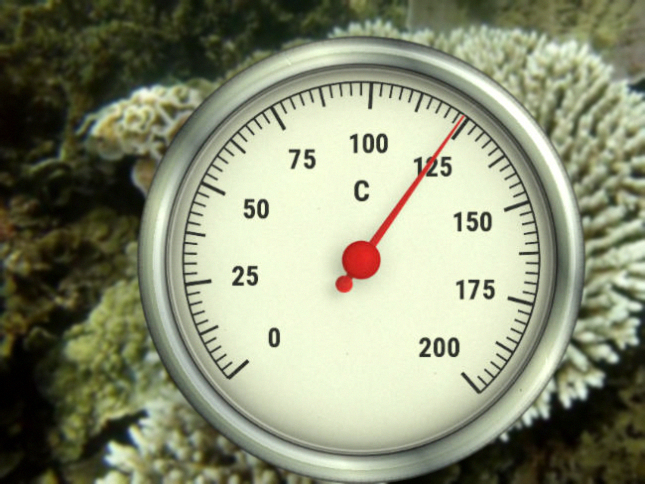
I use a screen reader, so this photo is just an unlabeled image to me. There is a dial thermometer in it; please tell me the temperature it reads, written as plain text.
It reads 123.75 °C
